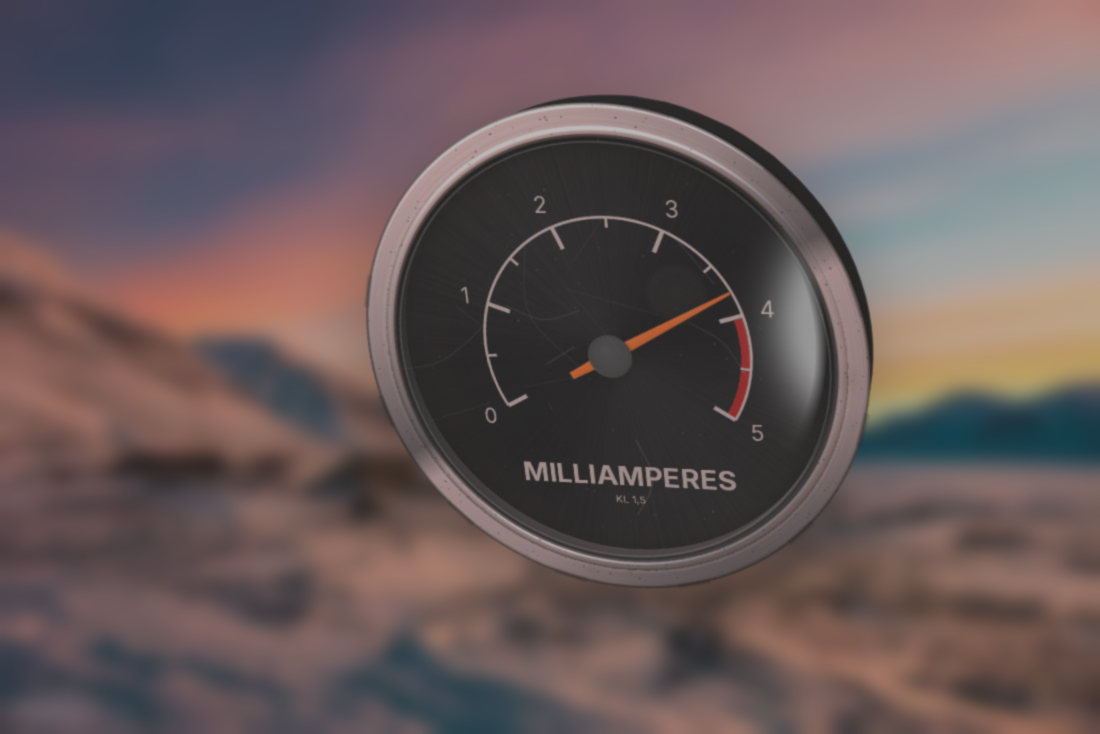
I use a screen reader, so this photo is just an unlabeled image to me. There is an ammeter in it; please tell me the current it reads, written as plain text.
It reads 3.75 mA
